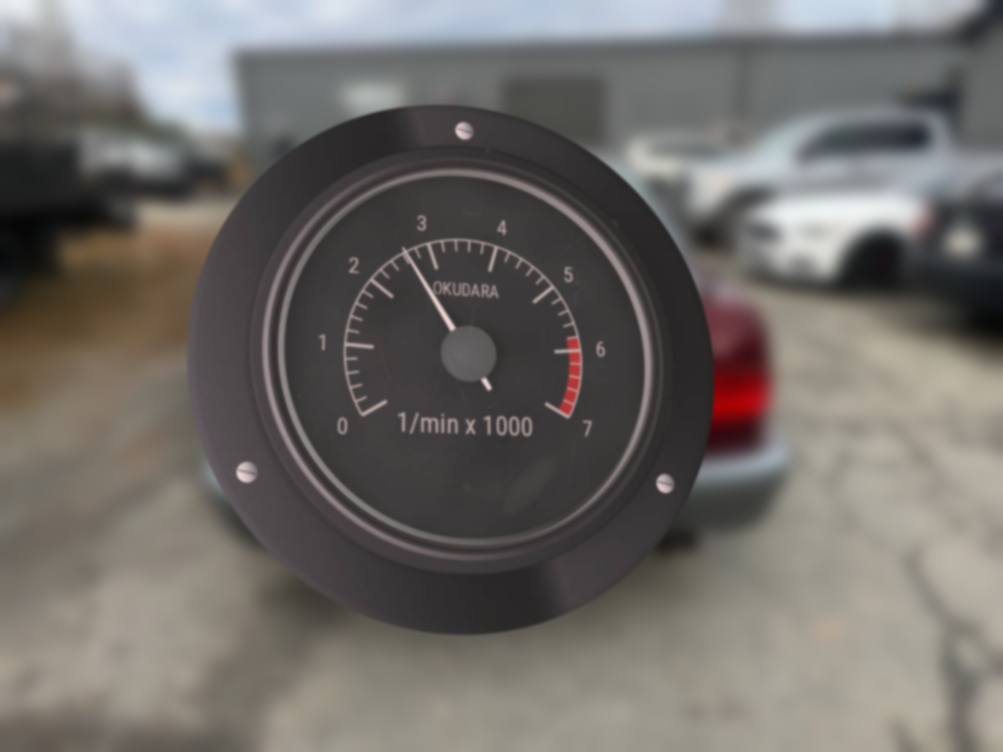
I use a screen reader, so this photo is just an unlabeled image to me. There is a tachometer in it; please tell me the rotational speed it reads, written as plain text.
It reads 2600 rpm
